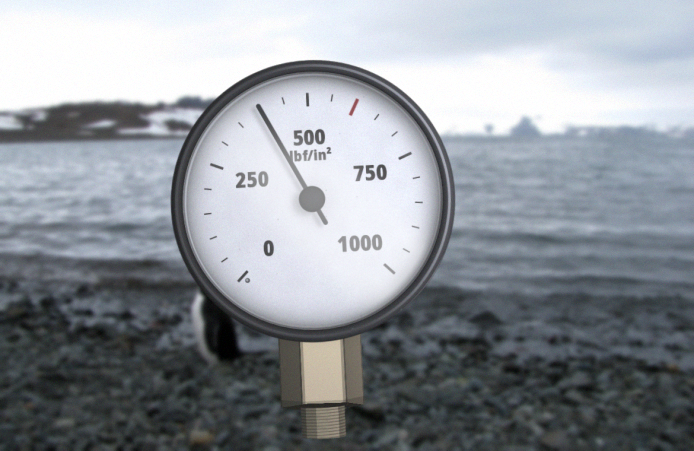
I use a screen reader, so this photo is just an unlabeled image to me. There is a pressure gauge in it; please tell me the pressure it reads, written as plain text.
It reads 400 psi
